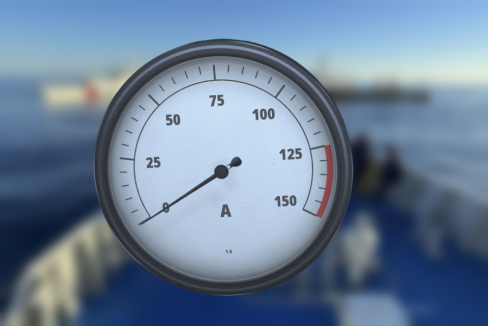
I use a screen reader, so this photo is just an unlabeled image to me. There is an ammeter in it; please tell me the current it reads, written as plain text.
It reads 0 A
